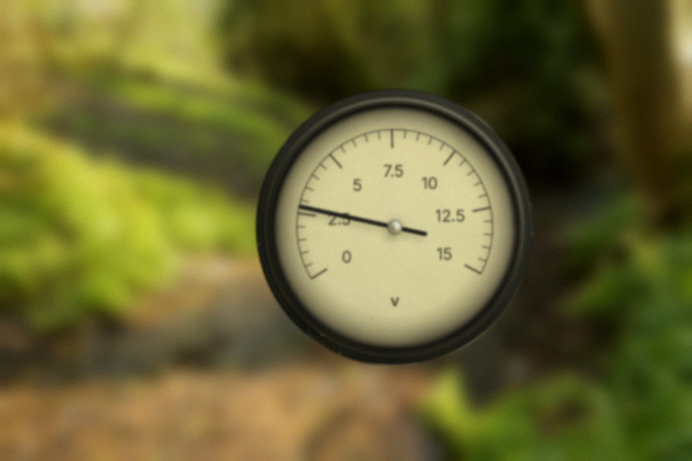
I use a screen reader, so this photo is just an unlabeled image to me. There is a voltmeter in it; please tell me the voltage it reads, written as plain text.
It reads 2.75 V
